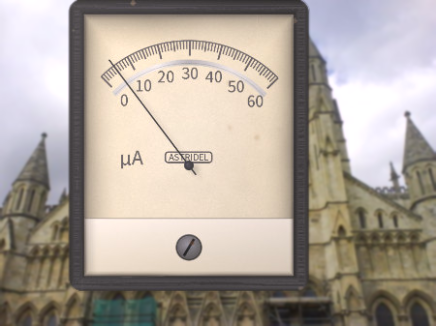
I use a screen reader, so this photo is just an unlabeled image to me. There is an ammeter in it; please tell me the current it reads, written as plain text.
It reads 5 µA
